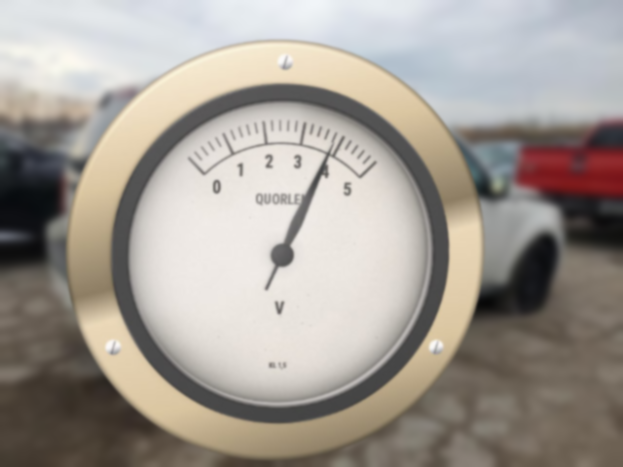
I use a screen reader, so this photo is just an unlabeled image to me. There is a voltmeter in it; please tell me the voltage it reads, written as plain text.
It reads 3.8 V
